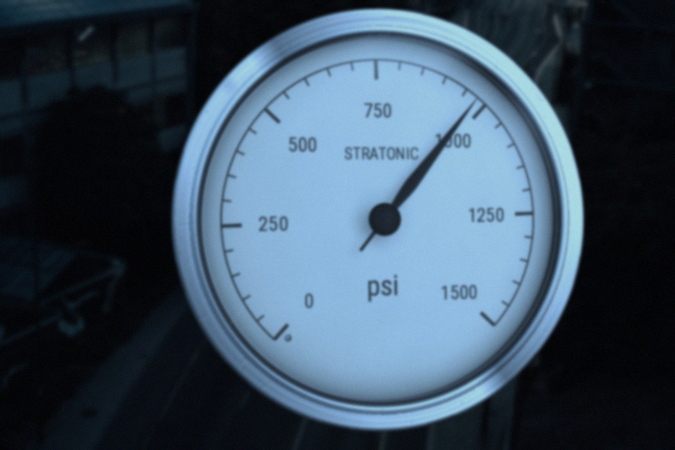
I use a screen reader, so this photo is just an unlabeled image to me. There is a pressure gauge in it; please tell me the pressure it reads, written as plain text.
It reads 975 psi
